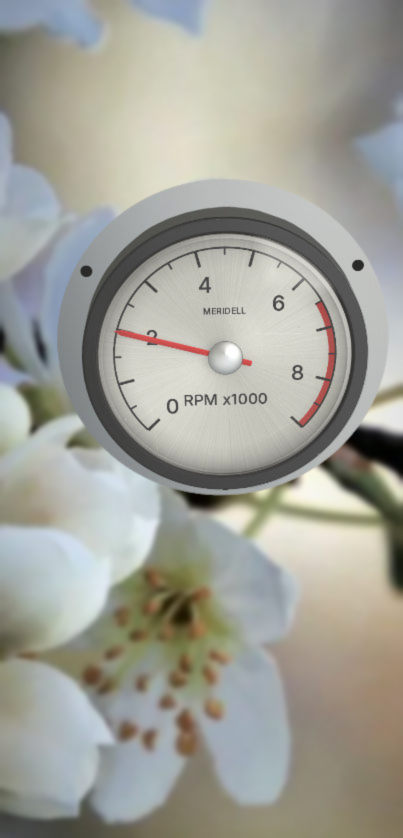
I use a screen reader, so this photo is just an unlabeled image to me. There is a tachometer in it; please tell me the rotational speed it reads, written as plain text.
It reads 2000 rpm
